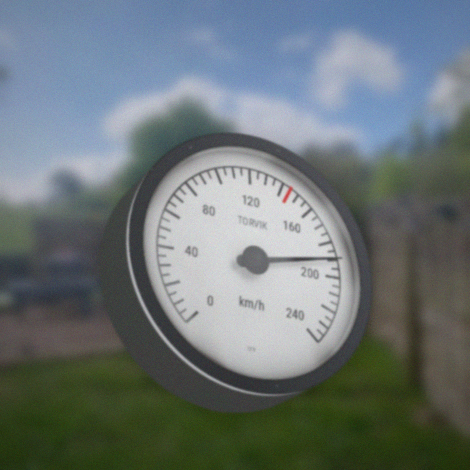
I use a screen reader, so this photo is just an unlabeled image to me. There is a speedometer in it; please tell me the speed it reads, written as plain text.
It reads 190 km/h
